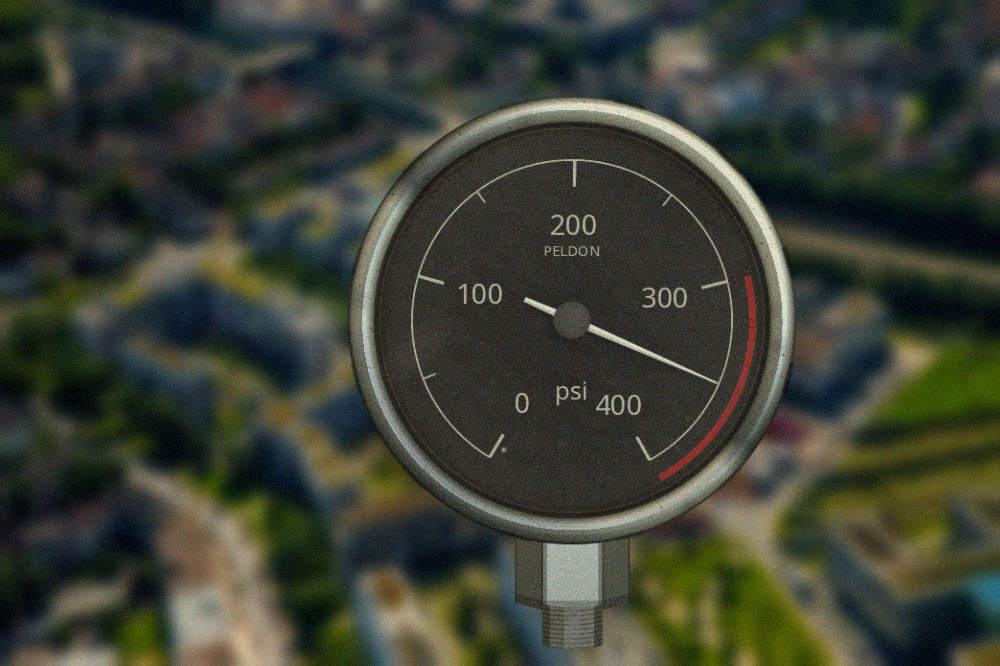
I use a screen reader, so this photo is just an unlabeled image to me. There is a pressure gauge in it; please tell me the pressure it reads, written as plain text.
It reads 350 psi
